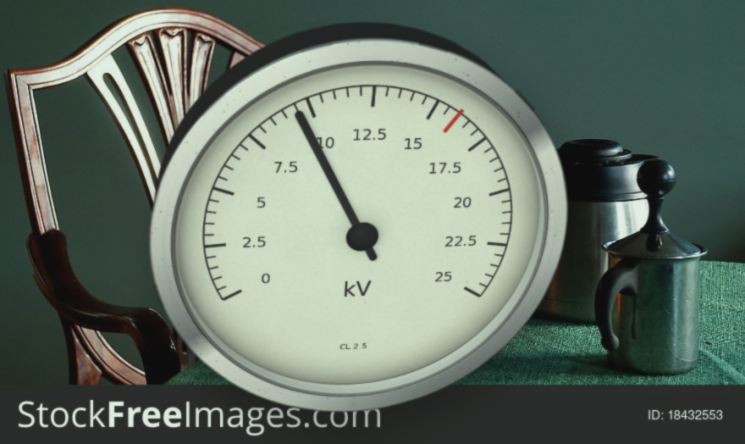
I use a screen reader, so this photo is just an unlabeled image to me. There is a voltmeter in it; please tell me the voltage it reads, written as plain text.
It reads 9.5 kV
